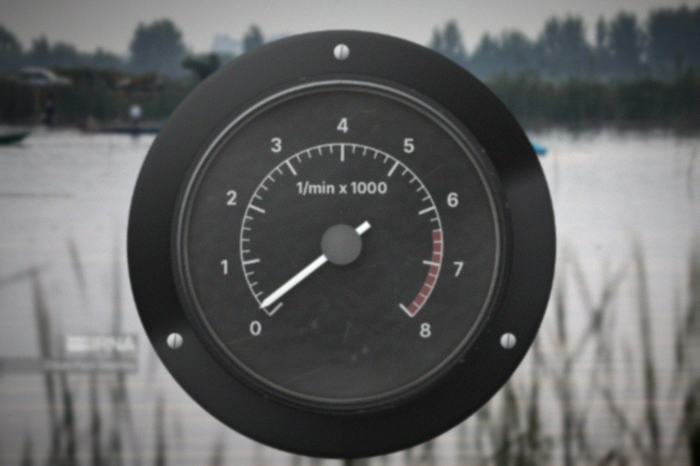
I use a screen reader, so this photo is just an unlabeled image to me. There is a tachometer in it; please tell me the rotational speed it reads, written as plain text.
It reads 200 rpm
